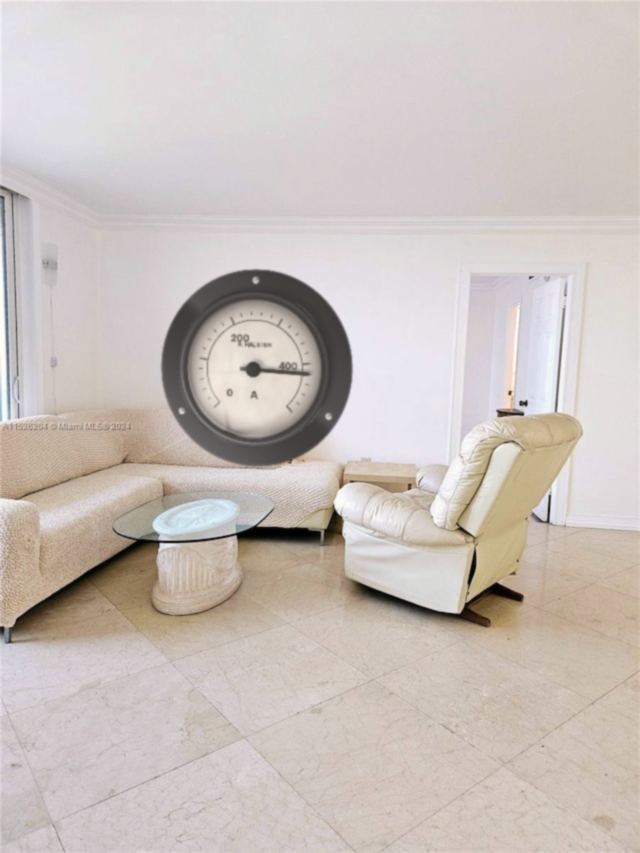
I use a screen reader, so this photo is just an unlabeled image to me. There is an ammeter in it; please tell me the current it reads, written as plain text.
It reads 420 A
